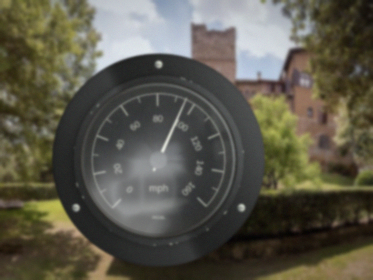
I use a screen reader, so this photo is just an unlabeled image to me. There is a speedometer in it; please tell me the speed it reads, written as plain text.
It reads 95 mph
